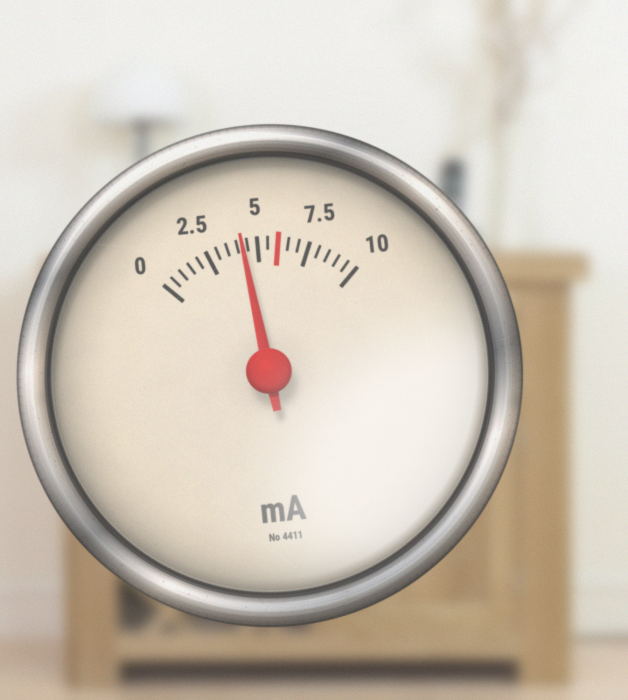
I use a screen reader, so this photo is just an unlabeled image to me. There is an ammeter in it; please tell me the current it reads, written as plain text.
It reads 4.25 mA
